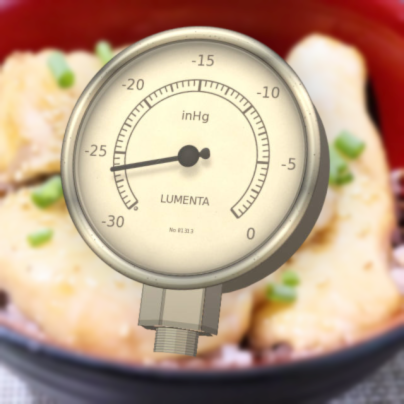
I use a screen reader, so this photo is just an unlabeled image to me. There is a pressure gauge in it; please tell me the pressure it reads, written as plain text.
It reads -26.5 inHg
